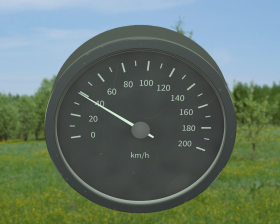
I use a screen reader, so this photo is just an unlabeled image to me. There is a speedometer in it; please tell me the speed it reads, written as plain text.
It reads 40 km/h
